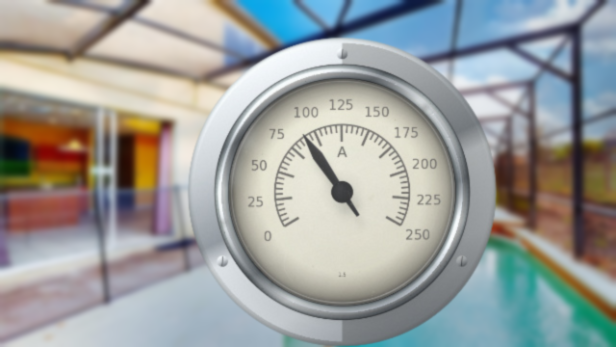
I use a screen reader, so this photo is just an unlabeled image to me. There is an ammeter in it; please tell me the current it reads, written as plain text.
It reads 90 A
